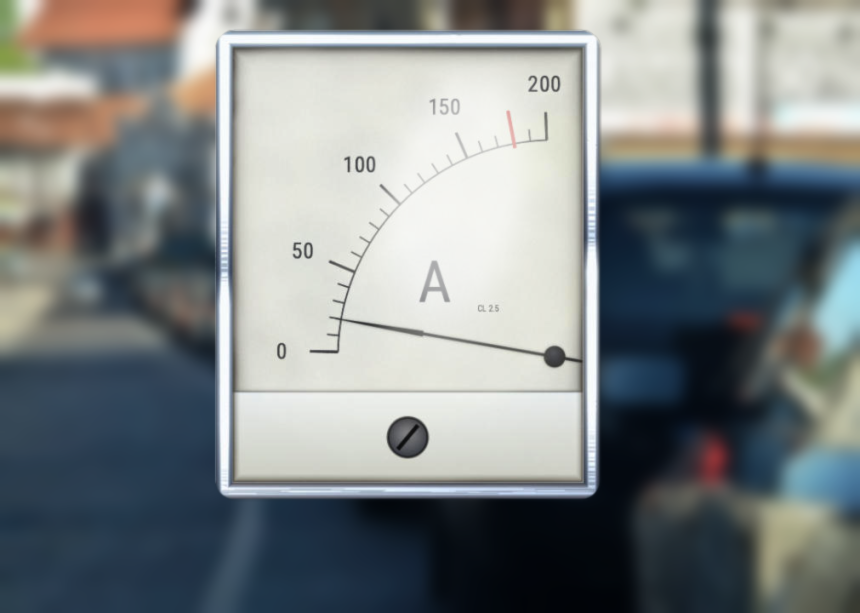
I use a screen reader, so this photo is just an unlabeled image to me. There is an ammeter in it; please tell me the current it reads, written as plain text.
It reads 20 A
